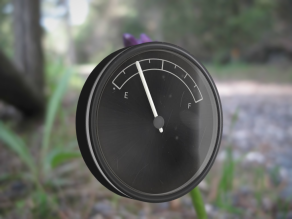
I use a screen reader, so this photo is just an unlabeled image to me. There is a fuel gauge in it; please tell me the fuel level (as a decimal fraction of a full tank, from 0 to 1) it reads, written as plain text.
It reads 0.25
